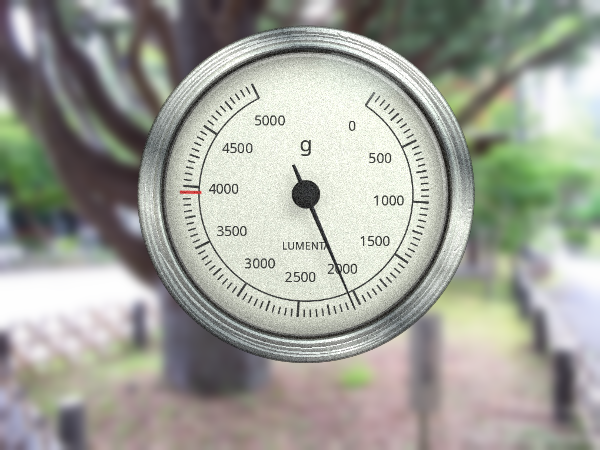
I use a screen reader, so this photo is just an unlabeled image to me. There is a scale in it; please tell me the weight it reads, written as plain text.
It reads 2050 g
